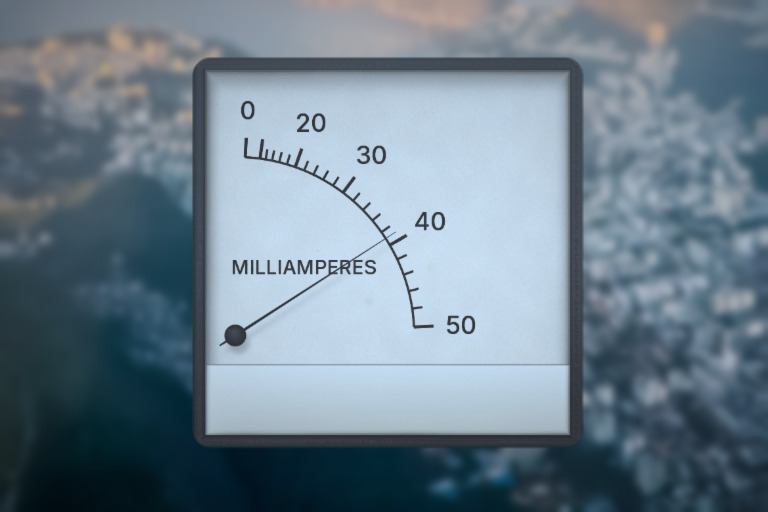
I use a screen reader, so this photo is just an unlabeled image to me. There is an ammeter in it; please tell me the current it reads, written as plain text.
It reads 39 mA
